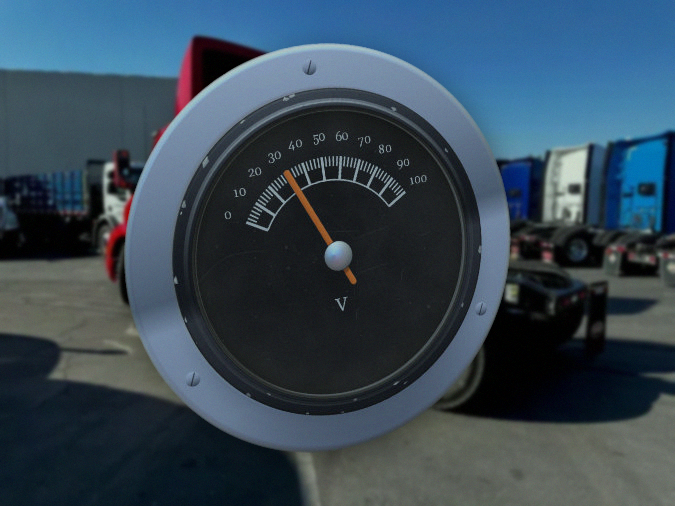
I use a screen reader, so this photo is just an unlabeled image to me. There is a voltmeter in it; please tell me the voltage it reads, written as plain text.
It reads 30 V
